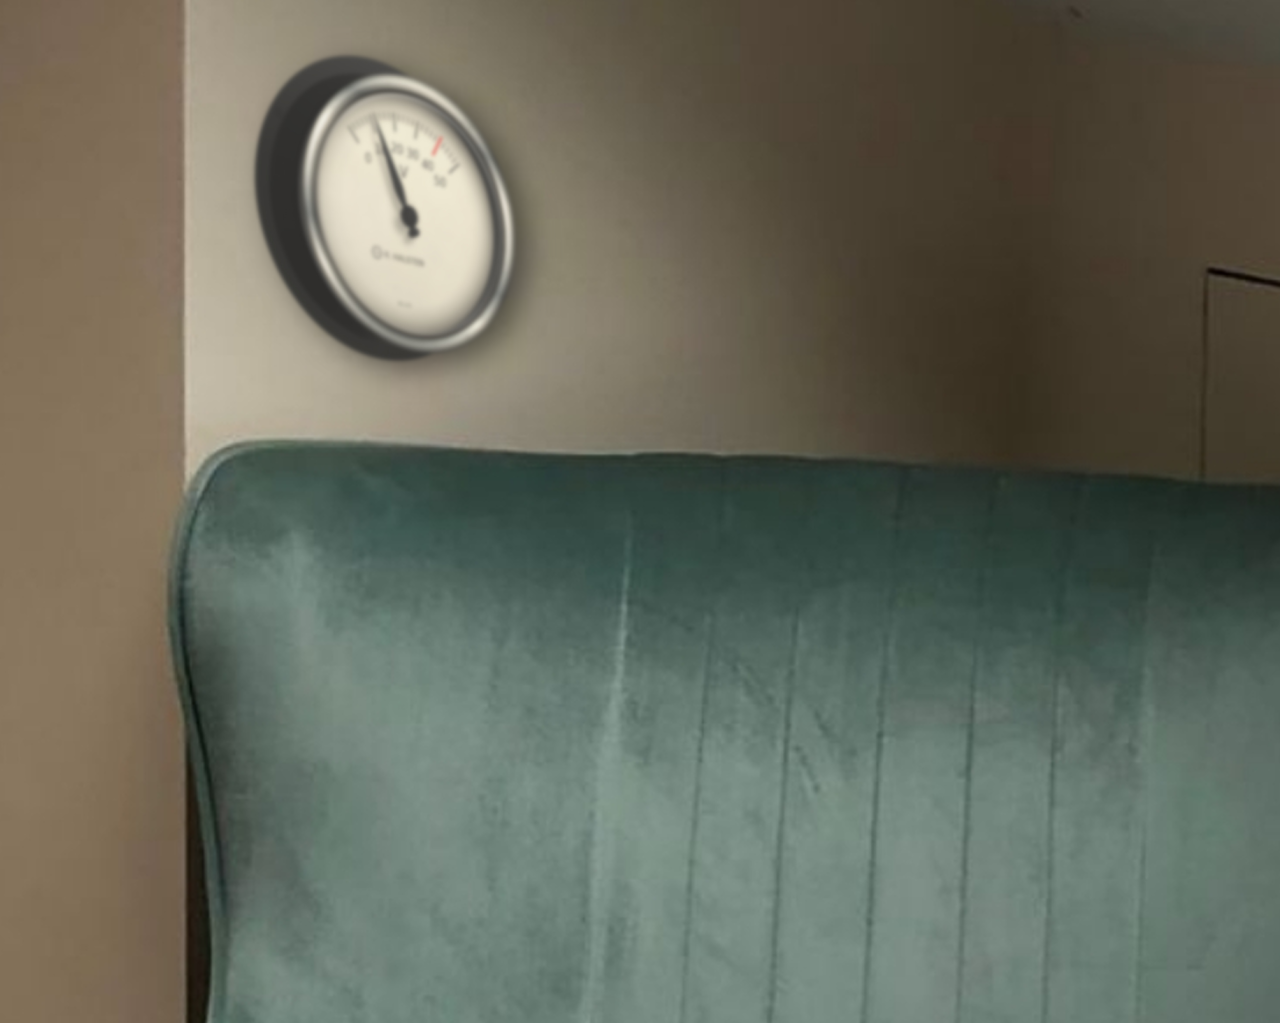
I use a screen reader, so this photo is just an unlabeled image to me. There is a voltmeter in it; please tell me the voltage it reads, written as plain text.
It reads 10 V
